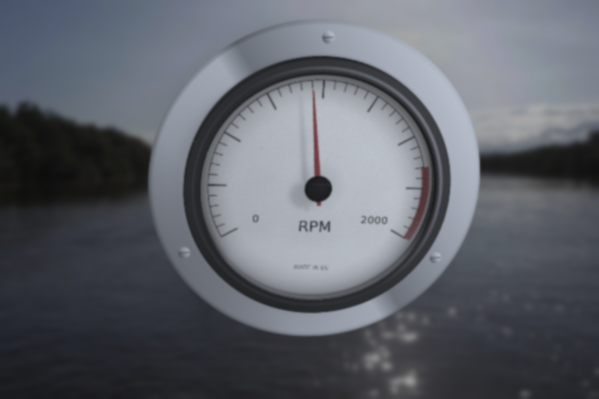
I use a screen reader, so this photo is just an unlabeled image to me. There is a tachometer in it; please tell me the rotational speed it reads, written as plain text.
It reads 950 rpm
